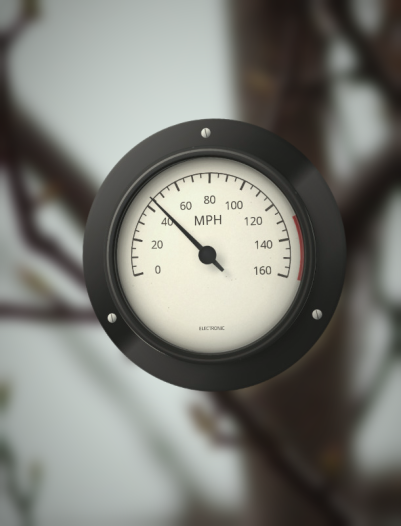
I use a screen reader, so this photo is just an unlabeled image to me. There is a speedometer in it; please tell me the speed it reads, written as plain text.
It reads 45 mph
